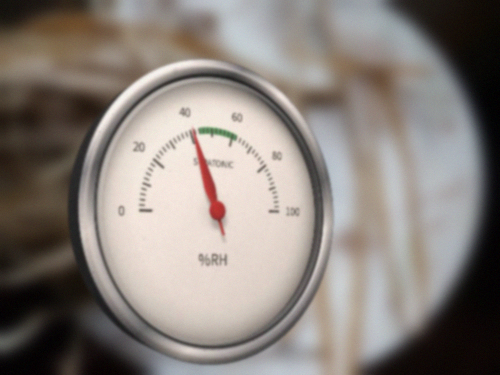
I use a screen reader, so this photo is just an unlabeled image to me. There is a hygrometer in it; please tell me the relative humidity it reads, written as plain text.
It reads 40 %
